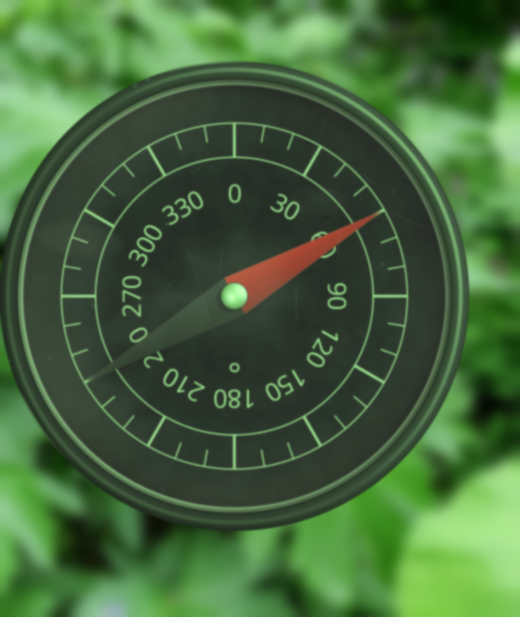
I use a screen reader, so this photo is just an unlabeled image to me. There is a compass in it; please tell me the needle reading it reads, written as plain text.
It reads 60 °
